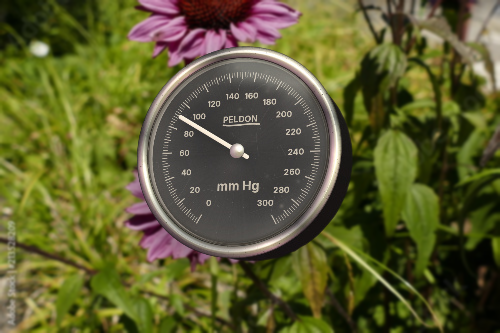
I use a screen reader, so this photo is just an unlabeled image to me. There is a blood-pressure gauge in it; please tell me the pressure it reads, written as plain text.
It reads 90 mmHg
